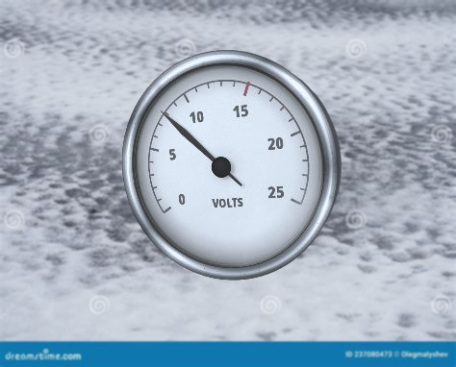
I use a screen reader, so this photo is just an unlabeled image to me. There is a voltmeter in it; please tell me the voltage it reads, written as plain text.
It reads 8 V
